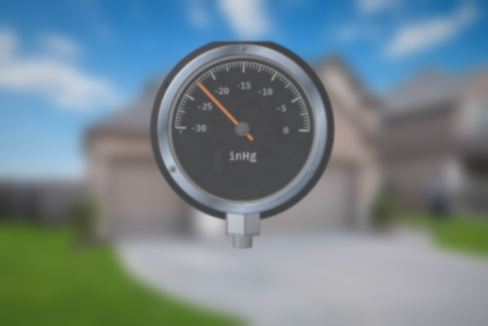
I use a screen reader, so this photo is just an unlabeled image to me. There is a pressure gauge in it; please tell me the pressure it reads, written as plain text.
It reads -22.5 inHg
